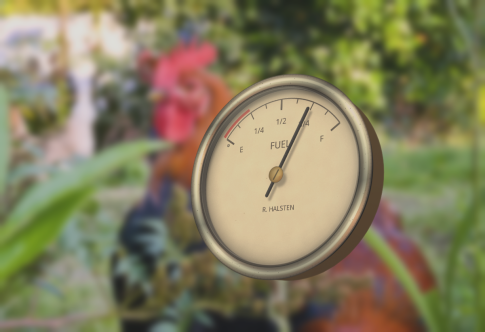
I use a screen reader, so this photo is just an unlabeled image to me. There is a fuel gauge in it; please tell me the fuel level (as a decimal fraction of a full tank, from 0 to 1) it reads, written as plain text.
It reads 0.75
